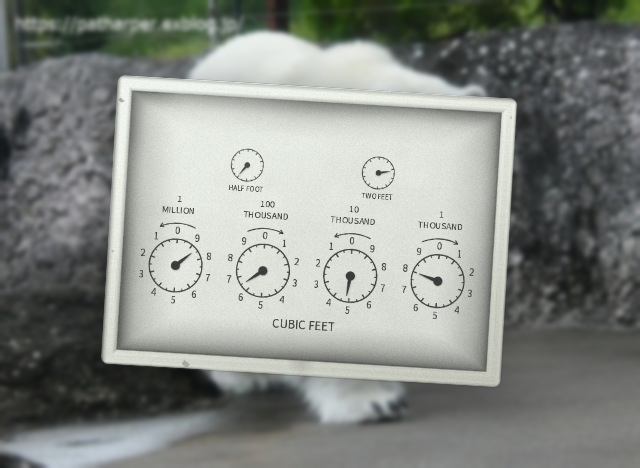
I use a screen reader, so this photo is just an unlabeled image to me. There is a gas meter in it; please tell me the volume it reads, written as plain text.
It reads 864800 ft³
